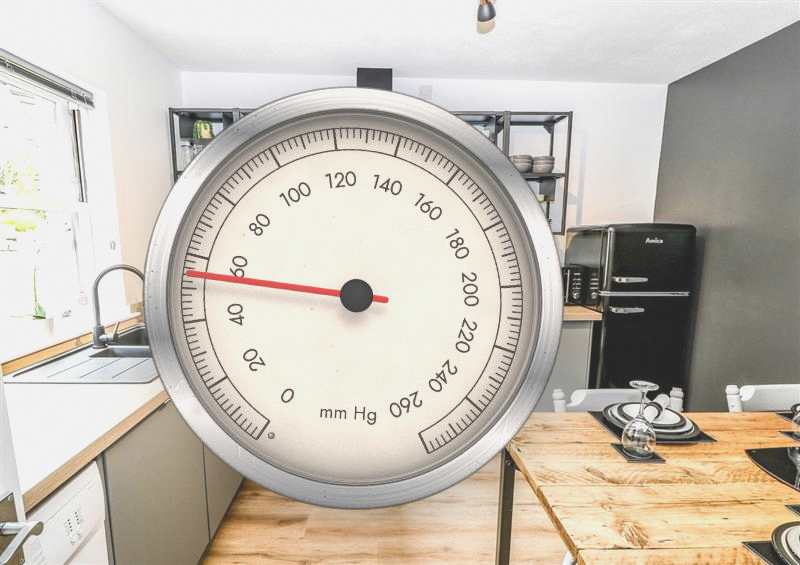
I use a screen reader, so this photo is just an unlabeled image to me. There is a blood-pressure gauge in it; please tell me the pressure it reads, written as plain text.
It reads 54 mmHg
